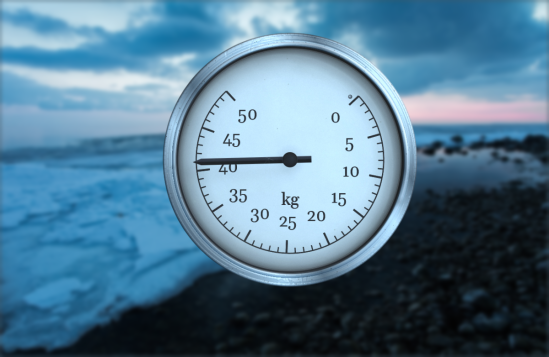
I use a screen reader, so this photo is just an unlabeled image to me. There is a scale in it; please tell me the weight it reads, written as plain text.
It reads 41 kg
